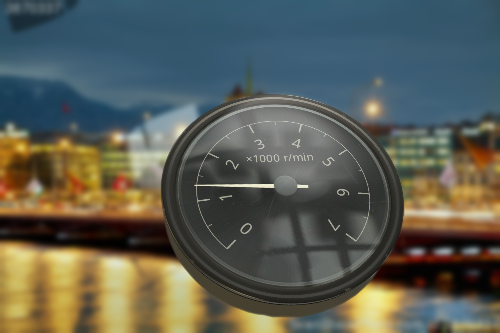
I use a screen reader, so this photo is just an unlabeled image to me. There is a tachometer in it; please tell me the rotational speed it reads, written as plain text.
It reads 1250 rpm
